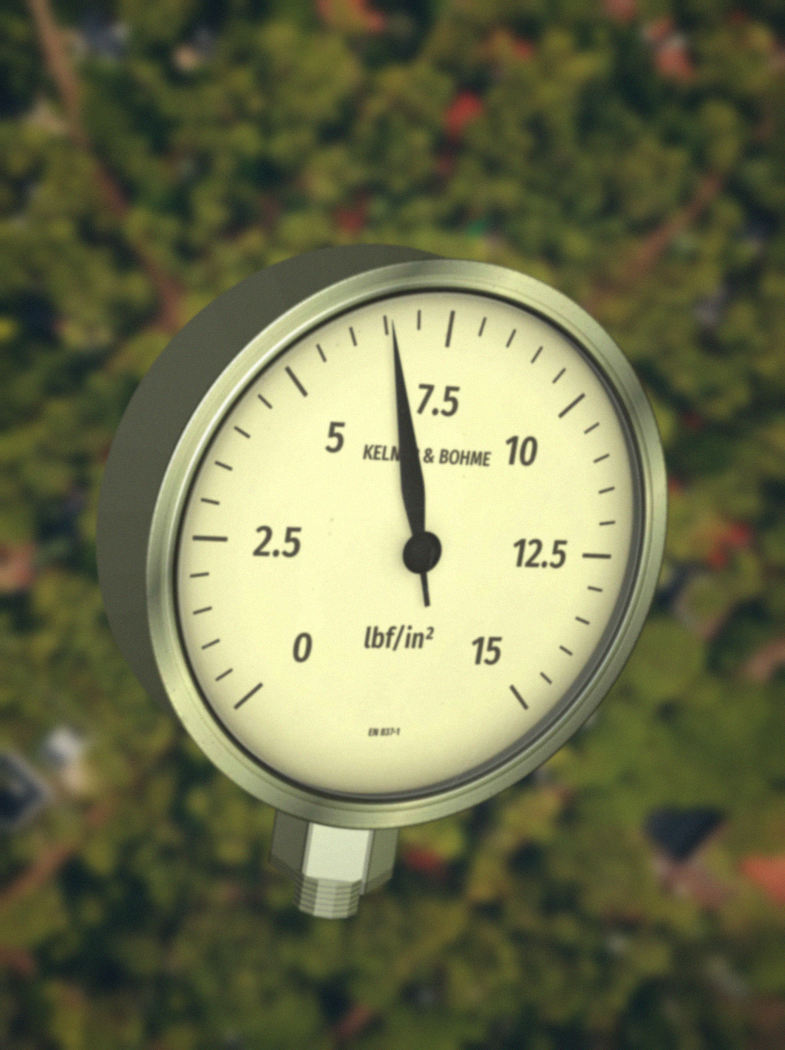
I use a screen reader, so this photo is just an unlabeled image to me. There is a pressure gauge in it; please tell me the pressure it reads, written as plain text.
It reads 6.5 psi
